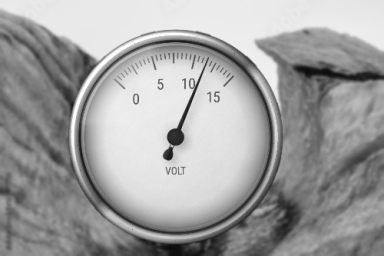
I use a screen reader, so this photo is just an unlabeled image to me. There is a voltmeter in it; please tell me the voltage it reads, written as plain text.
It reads 11.5 V
